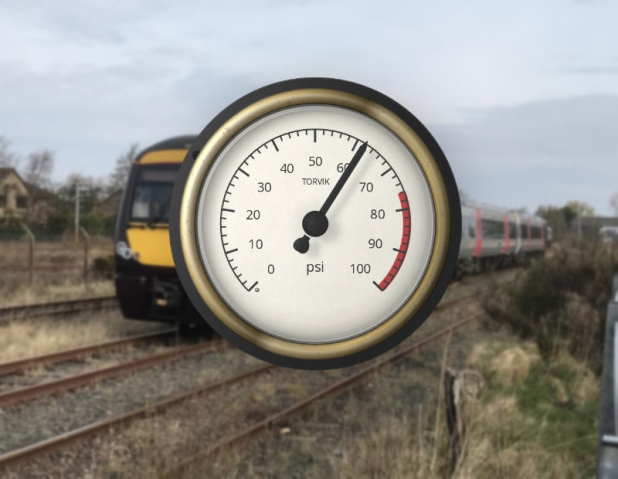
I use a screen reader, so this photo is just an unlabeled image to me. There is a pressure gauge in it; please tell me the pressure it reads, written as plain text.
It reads 62 psi
